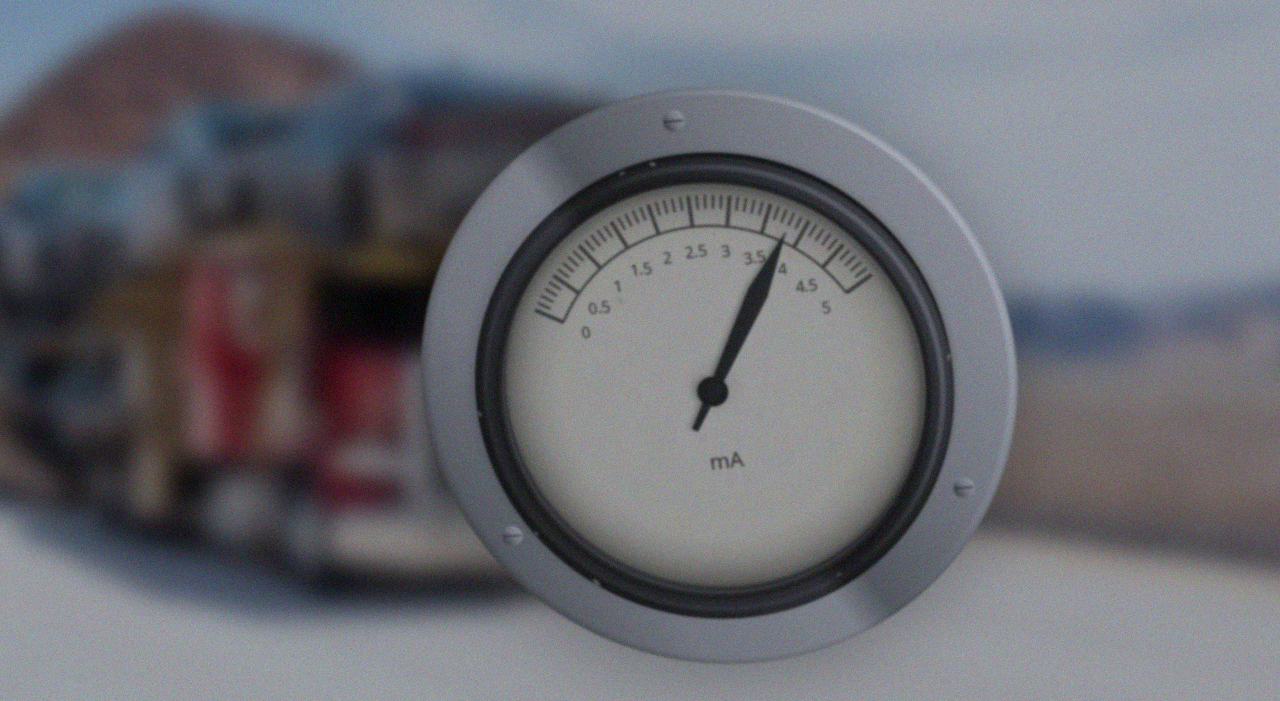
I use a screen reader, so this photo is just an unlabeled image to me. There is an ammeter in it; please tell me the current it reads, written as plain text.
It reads 3.8 mA
